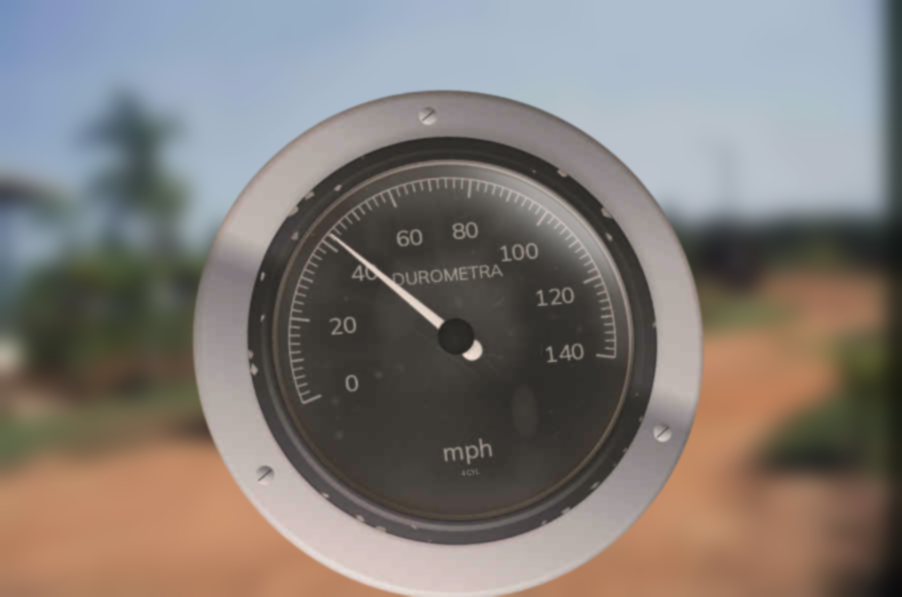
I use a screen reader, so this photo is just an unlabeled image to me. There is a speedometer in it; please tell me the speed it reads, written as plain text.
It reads 42 mph
